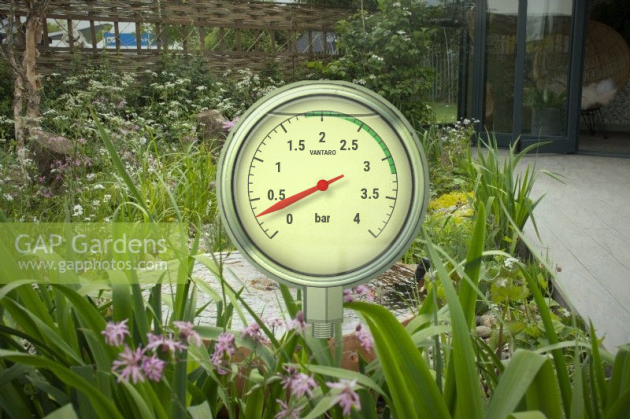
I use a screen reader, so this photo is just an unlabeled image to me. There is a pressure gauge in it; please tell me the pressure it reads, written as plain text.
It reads 0.3 bar
